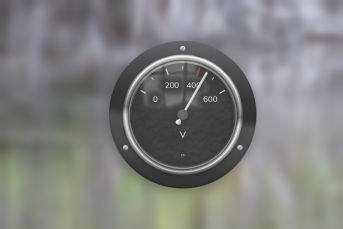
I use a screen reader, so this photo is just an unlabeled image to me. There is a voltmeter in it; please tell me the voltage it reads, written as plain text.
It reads 450 V
